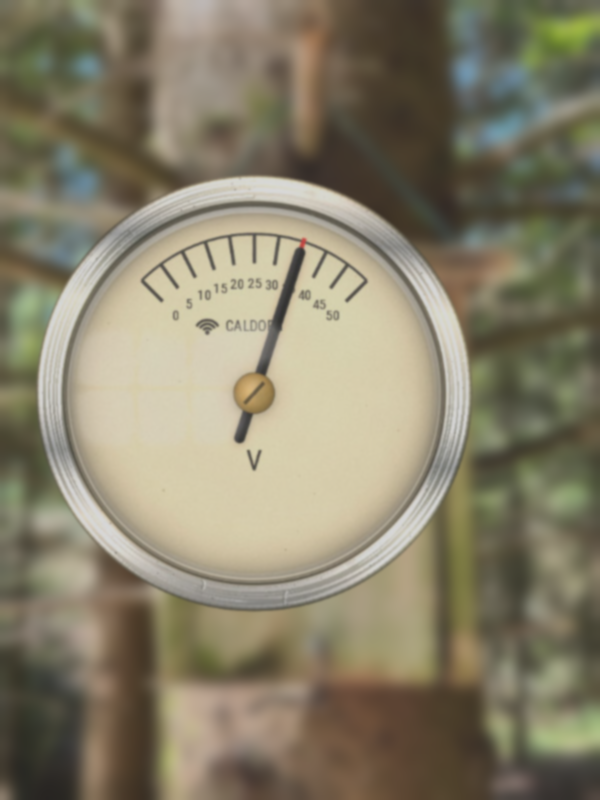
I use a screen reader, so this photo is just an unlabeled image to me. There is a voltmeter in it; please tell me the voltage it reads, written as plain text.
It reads 35 V
